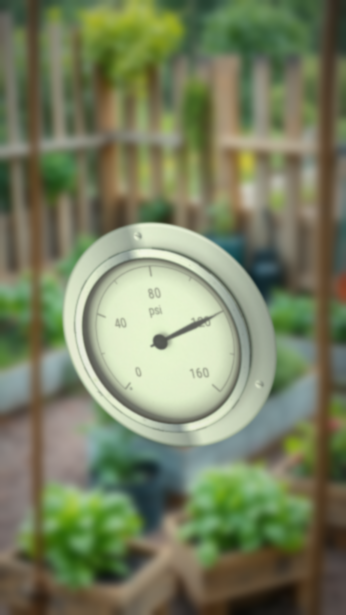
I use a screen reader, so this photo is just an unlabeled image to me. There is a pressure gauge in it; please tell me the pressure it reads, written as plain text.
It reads 120 psi
